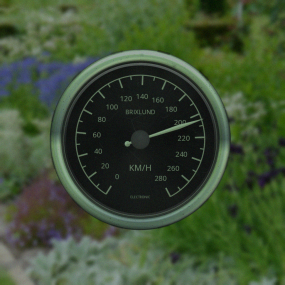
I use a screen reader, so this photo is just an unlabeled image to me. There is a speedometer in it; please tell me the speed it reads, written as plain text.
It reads 205 km/h
